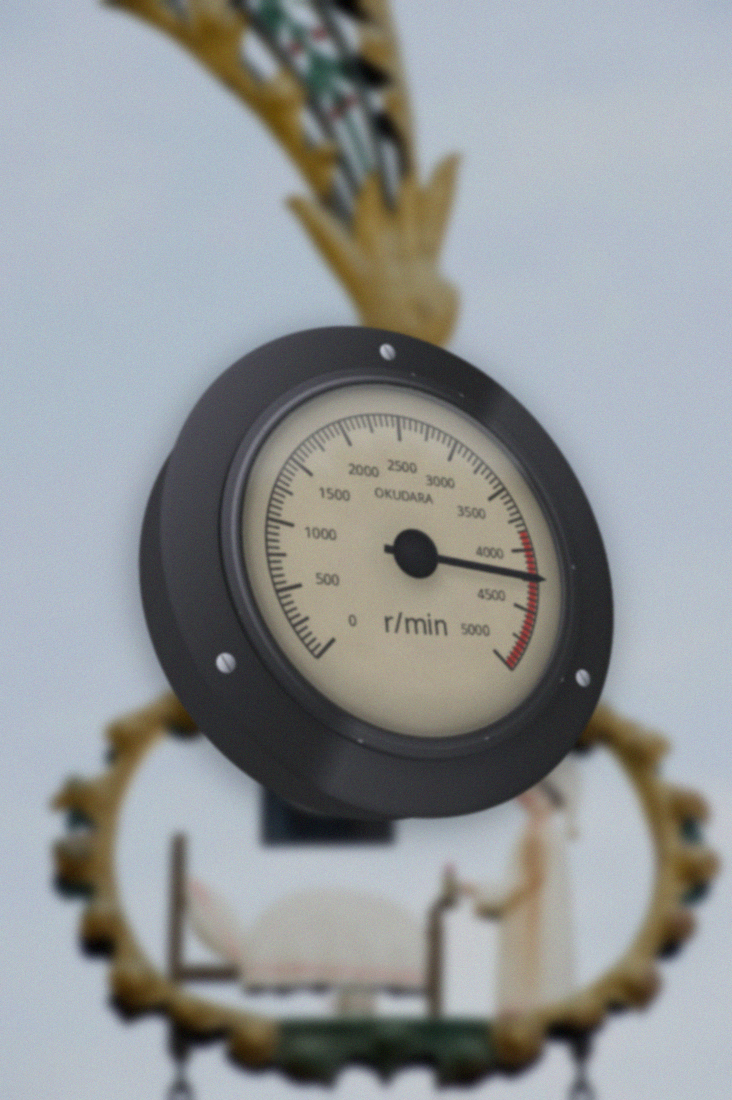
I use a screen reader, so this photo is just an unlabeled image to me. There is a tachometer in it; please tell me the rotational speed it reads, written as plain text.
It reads 4250 rpm
